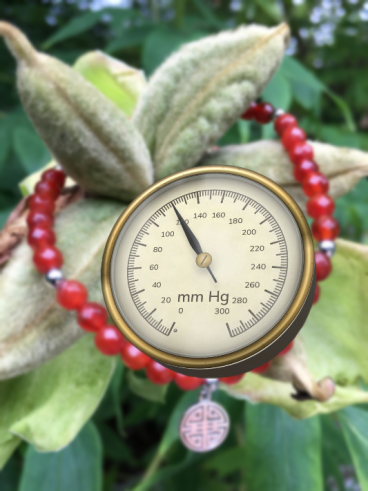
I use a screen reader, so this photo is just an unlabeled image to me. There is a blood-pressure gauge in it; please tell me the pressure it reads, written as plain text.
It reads 120 mmHg
